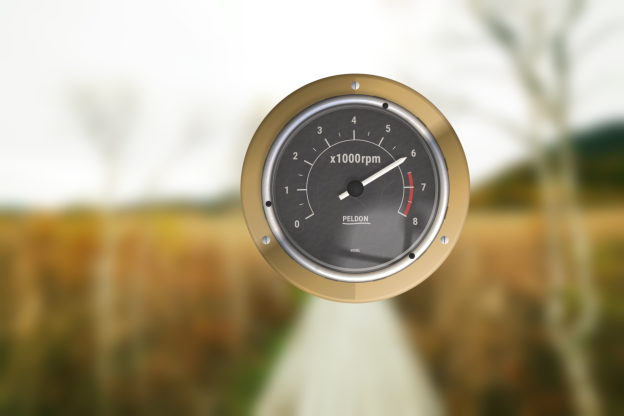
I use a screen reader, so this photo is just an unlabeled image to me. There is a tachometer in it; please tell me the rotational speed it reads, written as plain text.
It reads 6000 rpm
